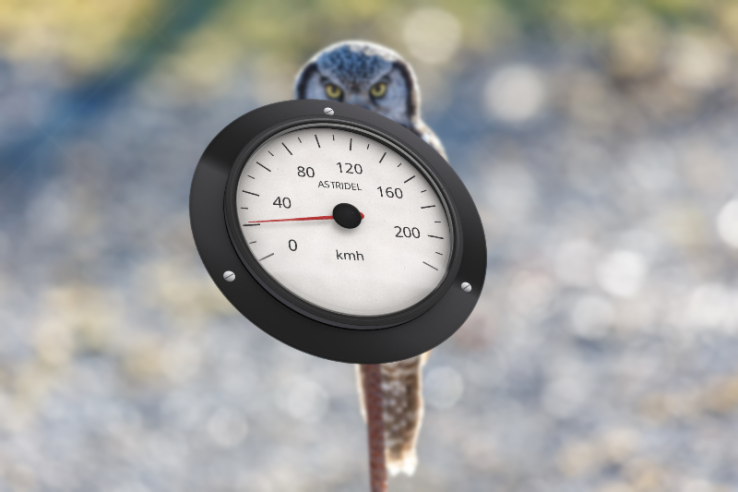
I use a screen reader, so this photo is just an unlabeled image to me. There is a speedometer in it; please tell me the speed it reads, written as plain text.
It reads 20 km/h
